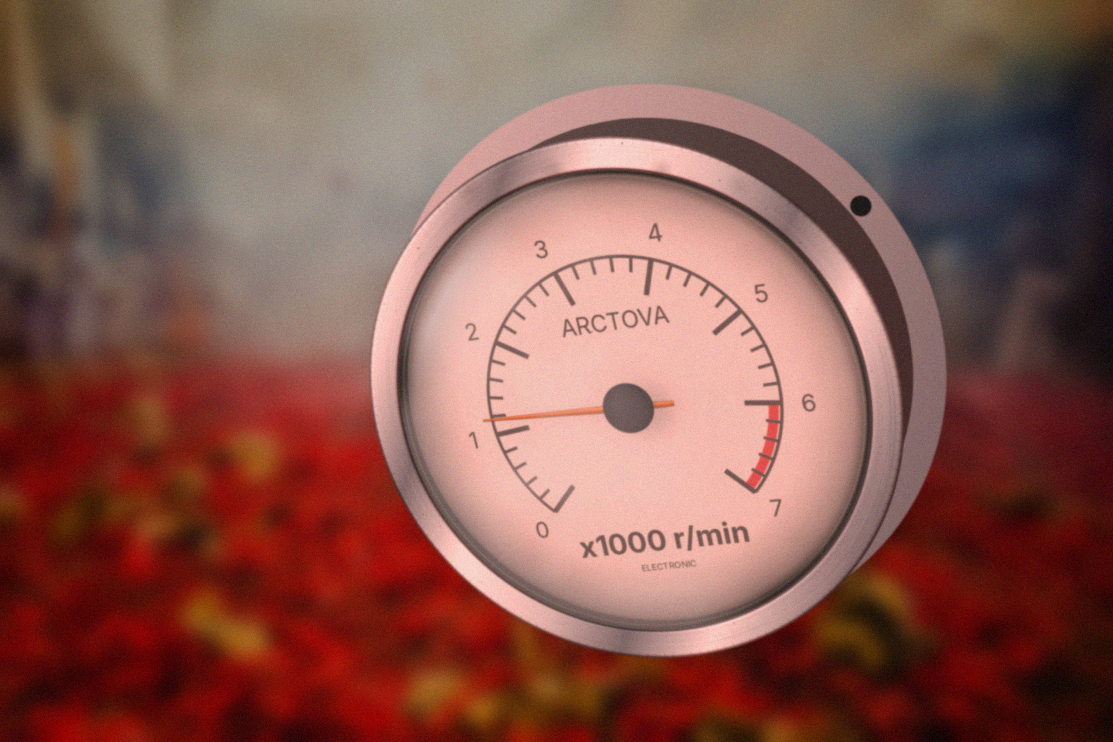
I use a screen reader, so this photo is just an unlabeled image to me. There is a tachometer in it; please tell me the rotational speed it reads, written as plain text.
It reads 1200 rpm
